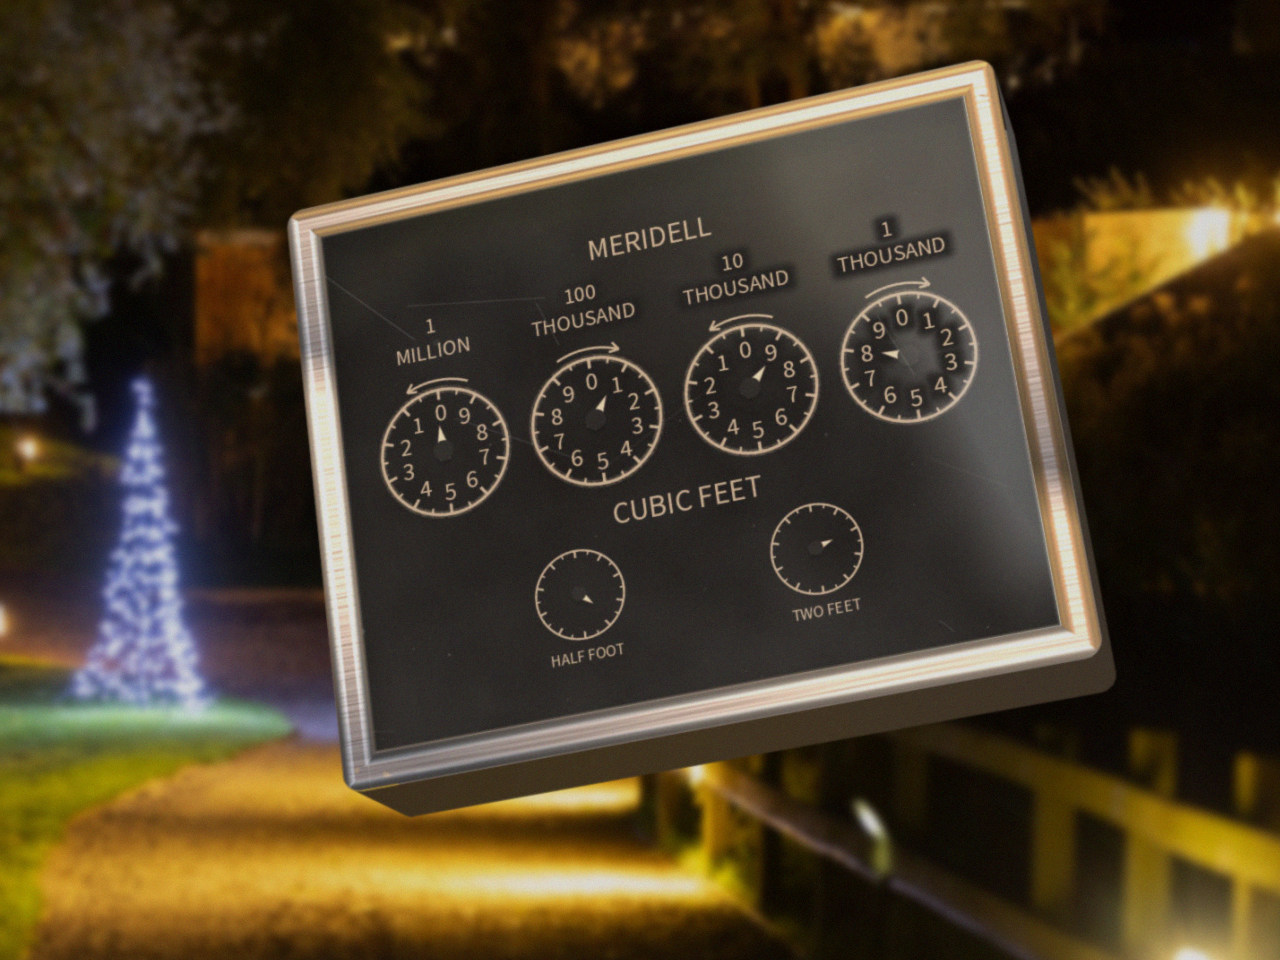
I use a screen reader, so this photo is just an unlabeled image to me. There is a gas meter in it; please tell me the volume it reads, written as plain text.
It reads 8800 ft³
